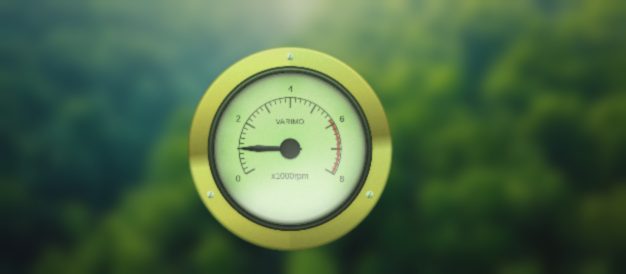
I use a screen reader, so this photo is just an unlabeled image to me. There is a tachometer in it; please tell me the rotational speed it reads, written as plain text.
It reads 1000 rpm
